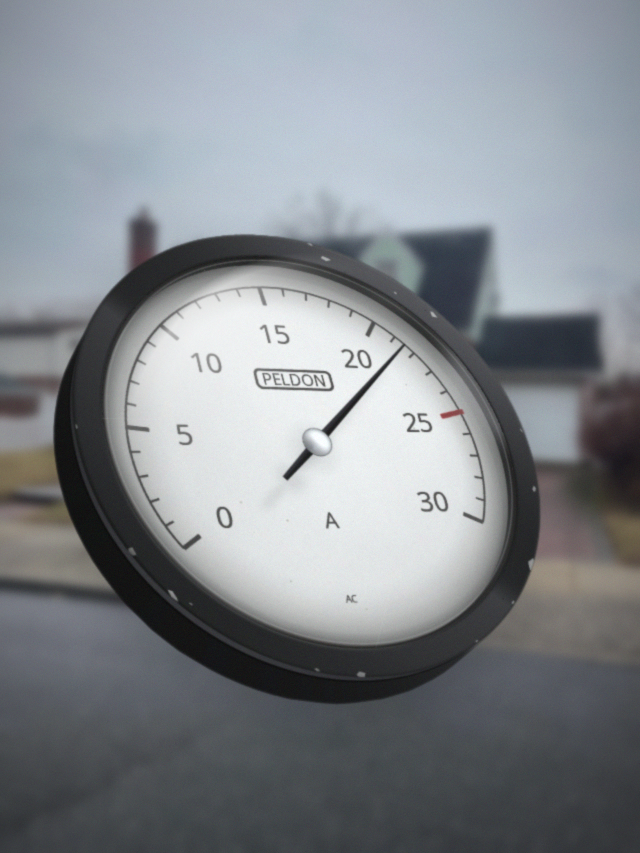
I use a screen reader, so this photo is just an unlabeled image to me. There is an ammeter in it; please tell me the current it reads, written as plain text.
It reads 21.5 A
